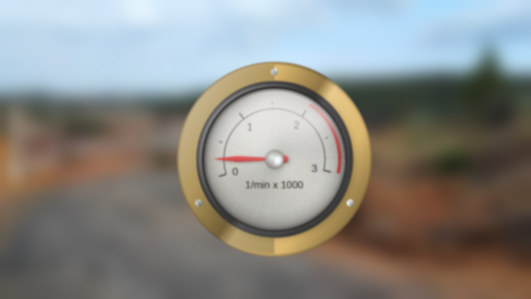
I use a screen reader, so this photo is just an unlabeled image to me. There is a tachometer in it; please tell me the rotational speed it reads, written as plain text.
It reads 250 rpm
